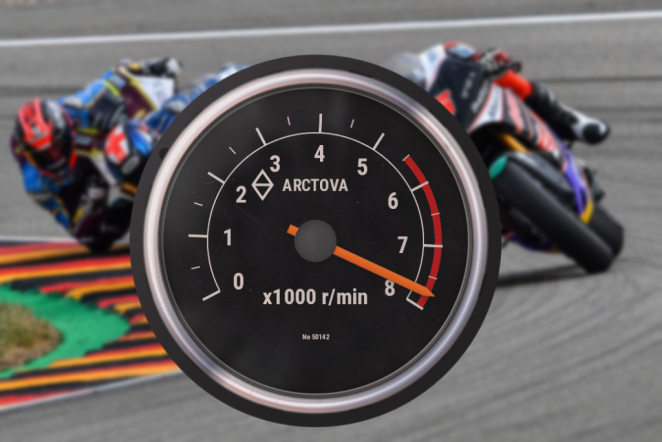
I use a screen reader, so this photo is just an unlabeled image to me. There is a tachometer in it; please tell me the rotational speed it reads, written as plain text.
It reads 7750 rpm
